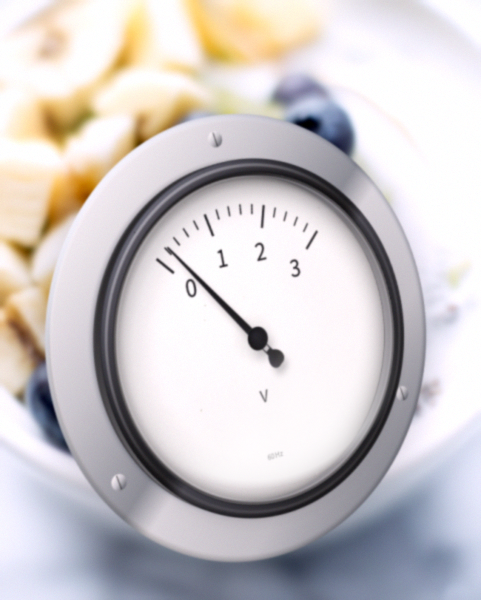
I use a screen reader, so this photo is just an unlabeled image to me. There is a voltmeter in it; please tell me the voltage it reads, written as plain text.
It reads 0.2 V
